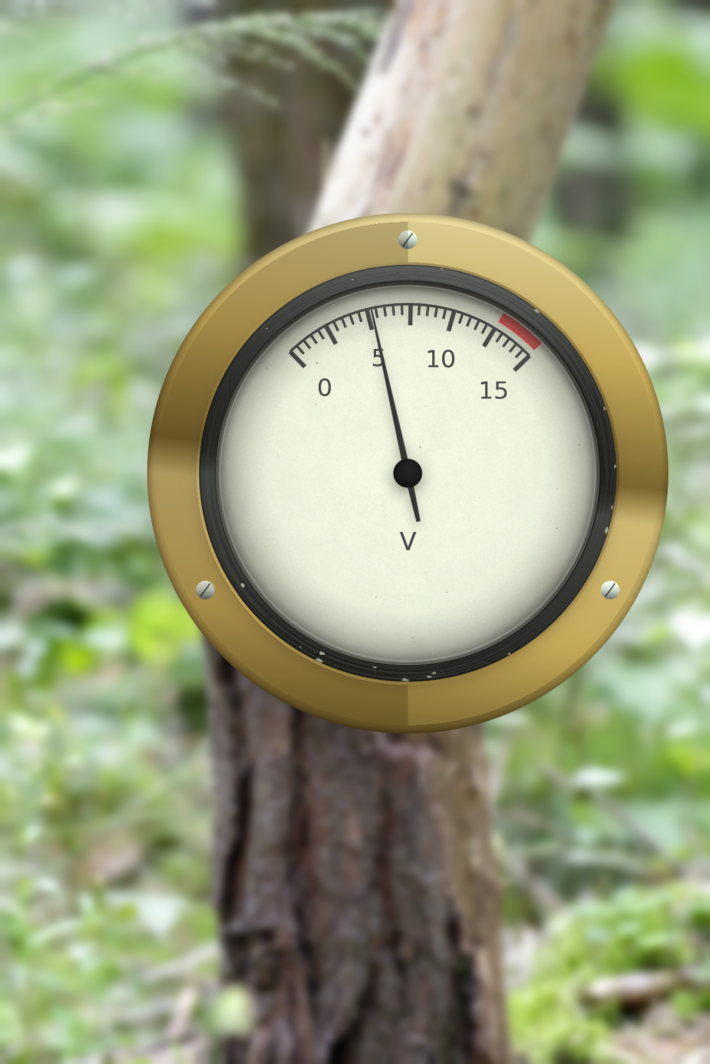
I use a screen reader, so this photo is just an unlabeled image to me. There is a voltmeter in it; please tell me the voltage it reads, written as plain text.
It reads 5.25 V
